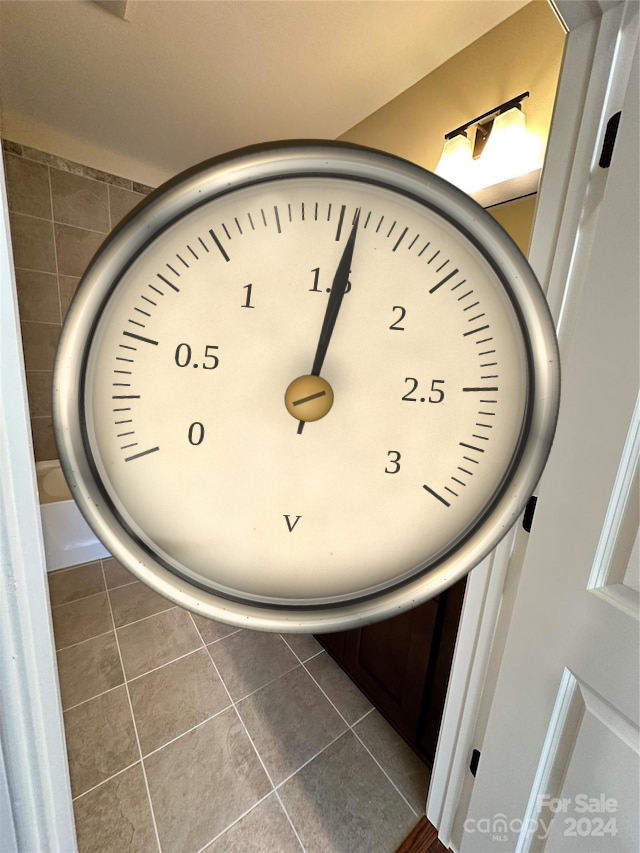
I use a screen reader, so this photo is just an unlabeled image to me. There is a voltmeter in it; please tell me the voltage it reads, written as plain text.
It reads 1.55 V
